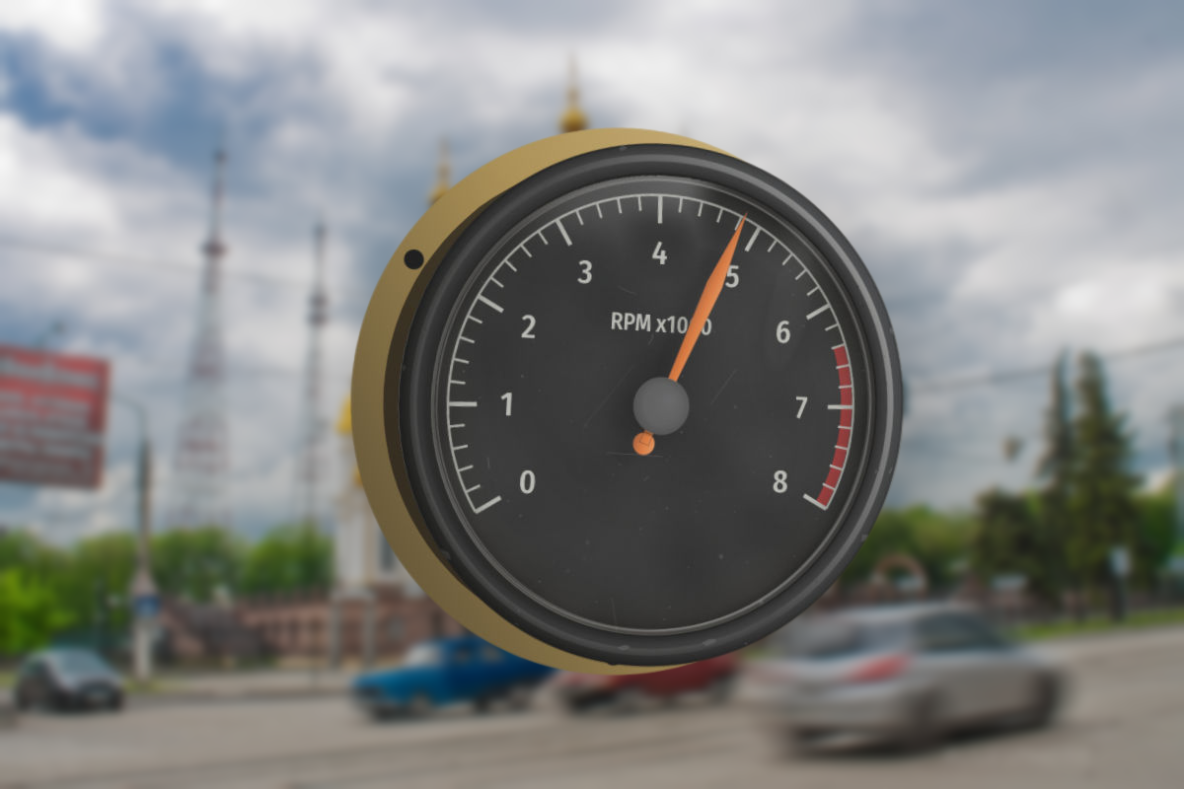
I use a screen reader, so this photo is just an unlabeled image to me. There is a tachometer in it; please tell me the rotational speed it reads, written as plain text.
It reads 4800 rpm
